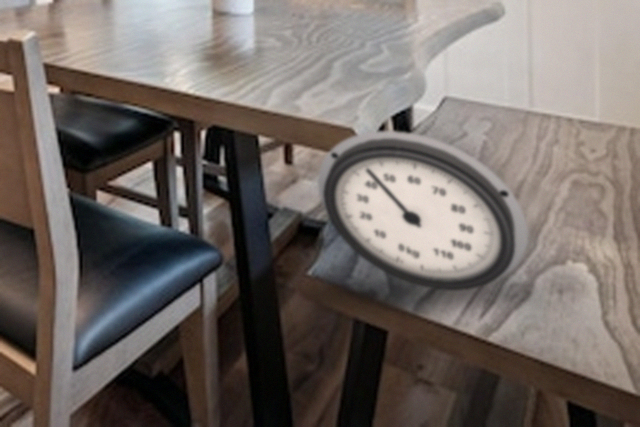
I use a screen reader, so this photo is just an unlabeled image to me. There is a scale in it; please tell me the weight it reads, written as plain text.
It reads 45 kg
